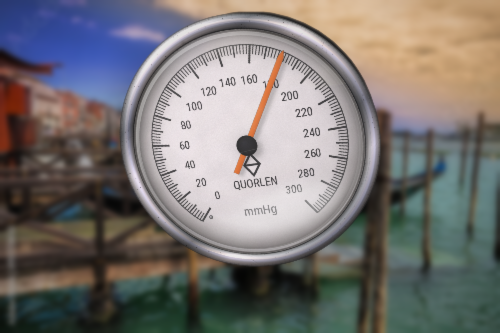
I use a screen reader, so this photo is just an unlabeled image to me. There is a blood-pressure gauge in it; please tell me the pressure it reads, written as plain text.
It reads 180 mmHg
